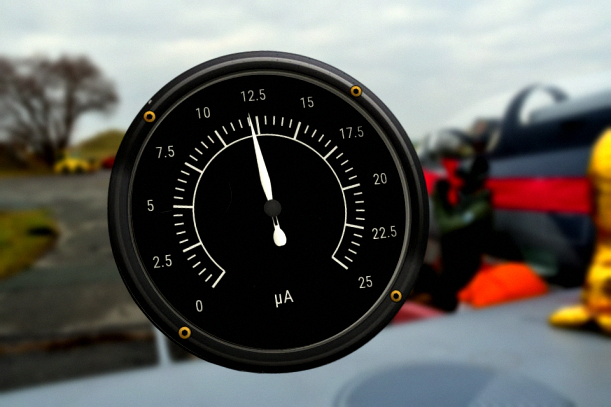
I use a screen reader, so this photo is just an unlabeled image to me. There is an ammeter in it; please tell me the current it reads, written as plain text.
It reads 12 µA
